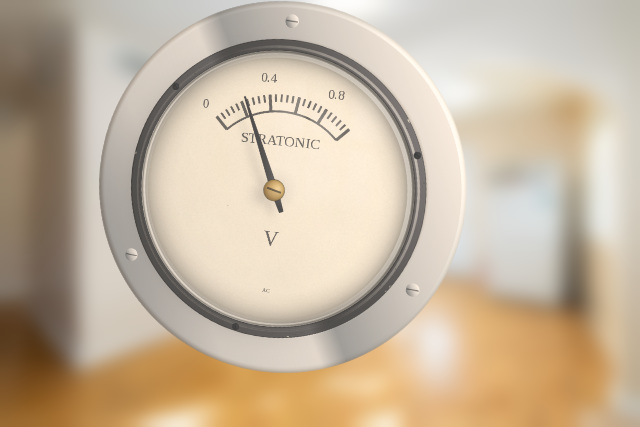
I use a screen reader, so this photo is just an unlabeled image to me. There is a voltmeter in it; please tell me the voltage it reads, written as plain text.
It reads 0.24 V
